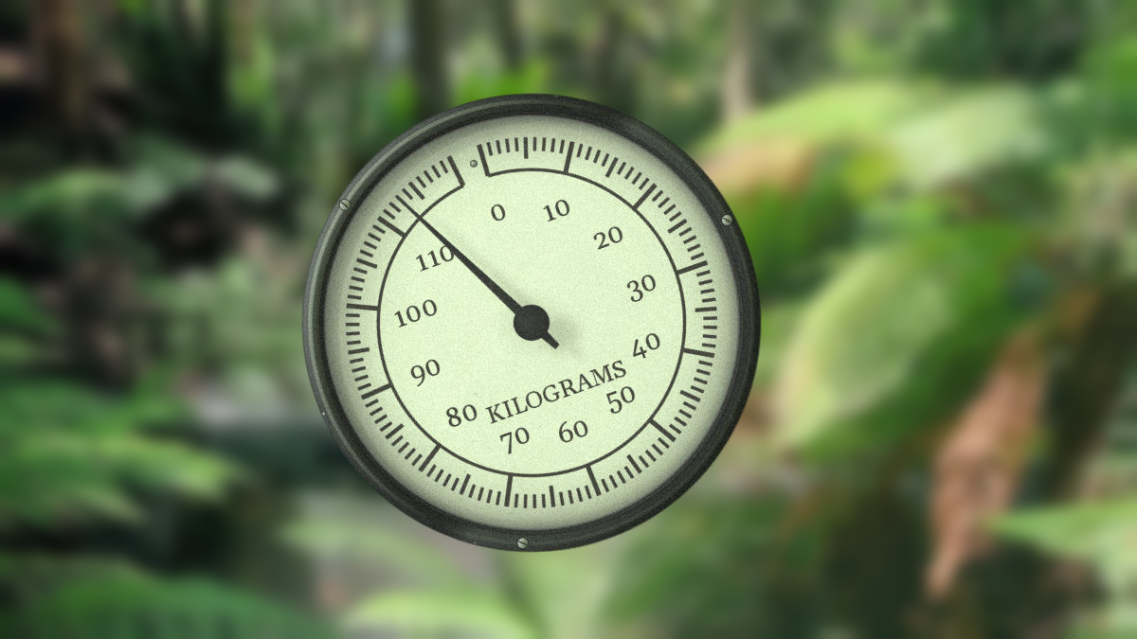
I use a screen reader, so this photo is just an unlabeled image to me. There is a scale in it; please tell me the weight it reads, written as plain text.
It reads 113 kg
